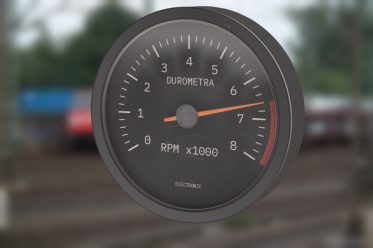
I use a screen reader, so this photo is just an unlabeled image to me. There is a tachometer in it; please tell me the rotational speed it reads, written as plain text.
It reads 6600 rpm
